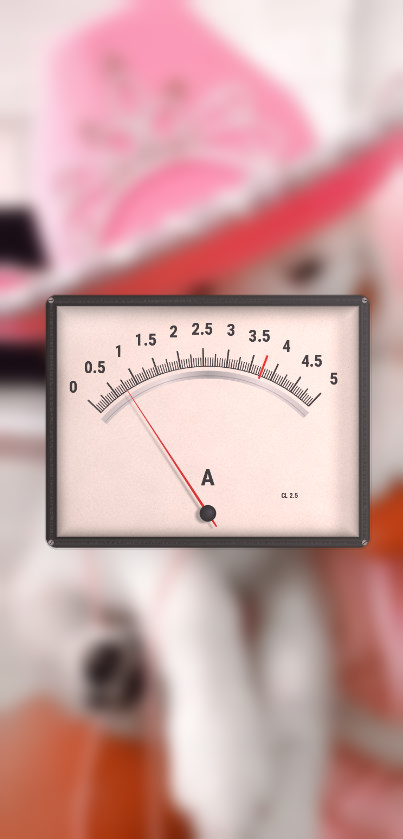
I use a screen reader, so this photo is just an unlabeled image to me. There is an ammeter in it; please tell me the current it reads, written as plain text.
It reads 0.75 A
